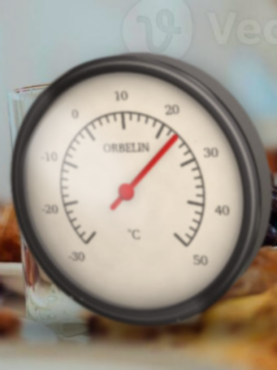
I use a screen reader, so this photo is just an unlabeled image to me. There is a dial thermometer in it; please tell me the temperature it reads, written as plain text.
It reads 24 °C
